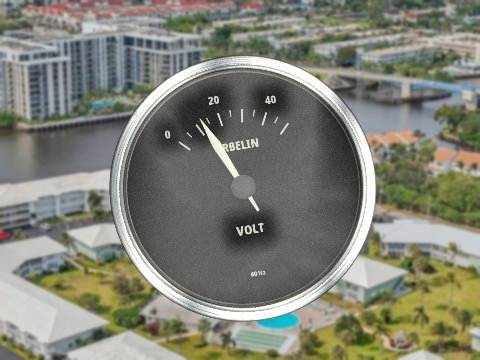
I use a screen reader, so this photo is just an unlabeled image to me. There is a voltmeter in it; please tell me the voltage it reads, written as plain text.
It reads 12.5 V
